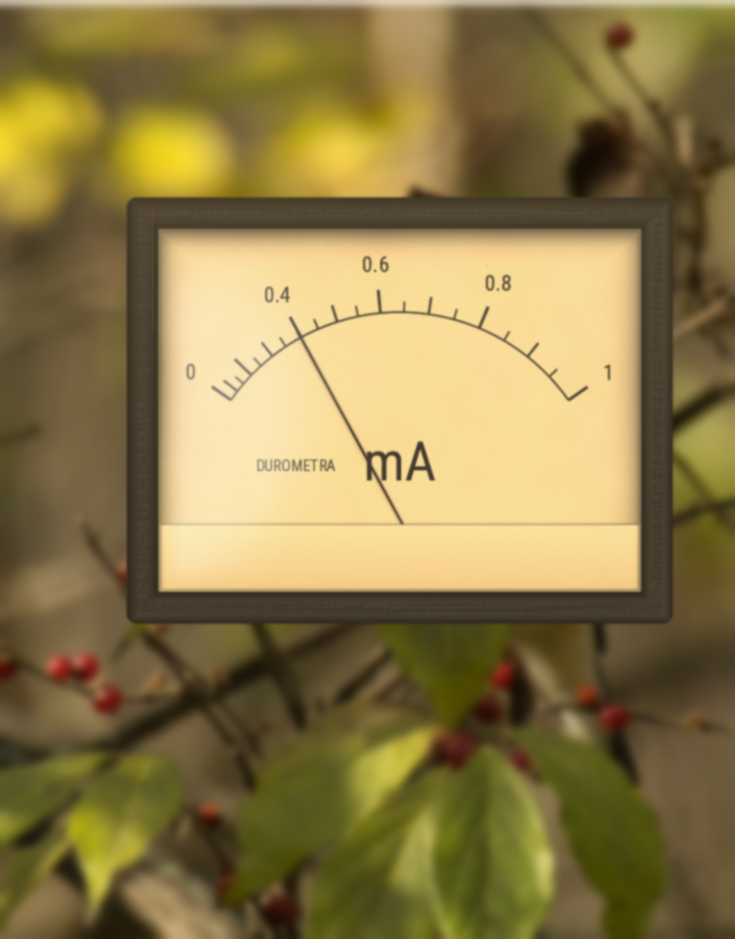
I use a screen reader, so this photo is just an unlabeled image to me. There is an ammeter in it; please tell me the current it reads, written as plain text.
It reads 0.4 mA
